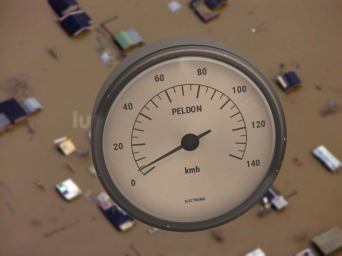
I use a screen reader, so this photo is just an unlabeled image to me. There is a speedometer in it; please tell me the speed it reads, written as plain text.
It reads 5 km/h
